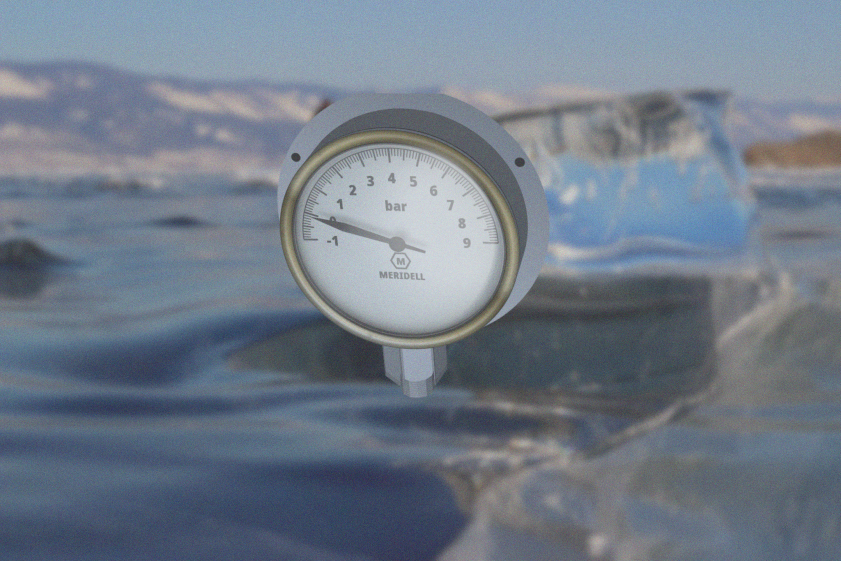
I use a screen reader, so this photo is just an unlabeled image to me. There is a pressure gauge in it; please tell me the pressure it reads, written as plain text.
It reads 0 bar
